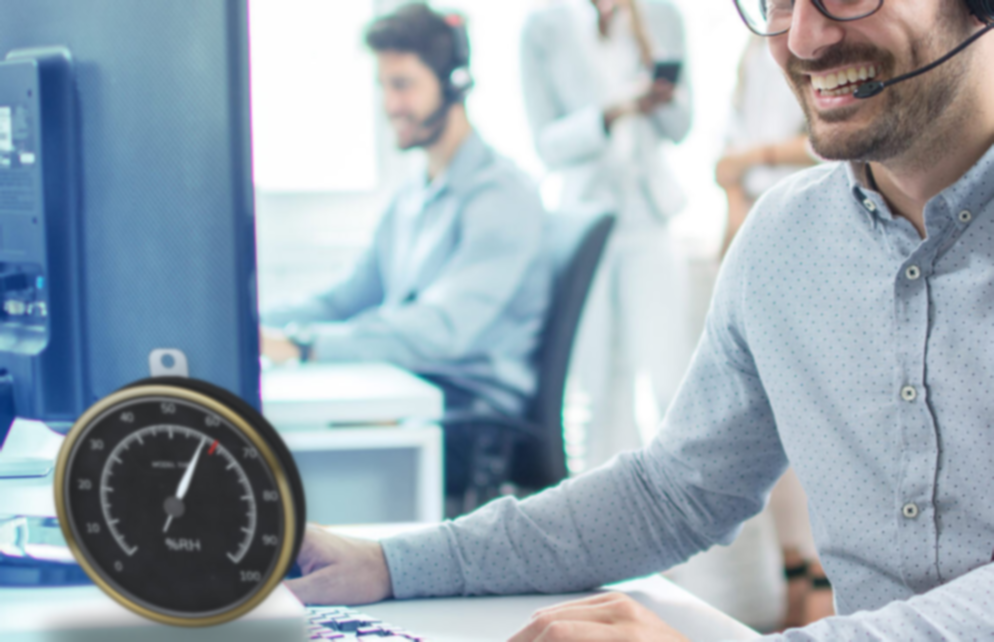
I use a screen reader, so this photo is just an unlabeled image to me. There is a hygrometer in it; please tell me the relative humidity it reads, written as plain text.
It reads 60 %
